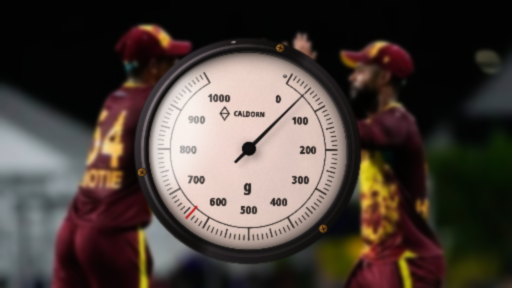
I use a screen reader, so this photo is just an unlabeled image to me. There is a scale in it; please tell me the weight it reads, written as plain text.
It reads 50 g
